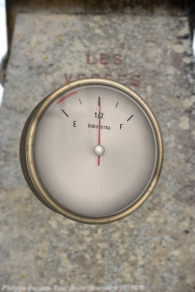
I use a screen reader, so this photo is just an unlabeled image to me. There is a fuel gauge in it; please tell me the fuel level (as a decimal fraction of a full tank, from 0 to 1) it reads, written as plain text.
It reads 0.5
